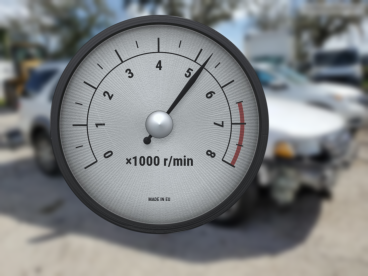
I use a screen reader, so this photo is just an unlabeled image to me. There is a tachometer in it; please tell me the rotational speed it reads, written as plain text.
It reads 5250 rpm
